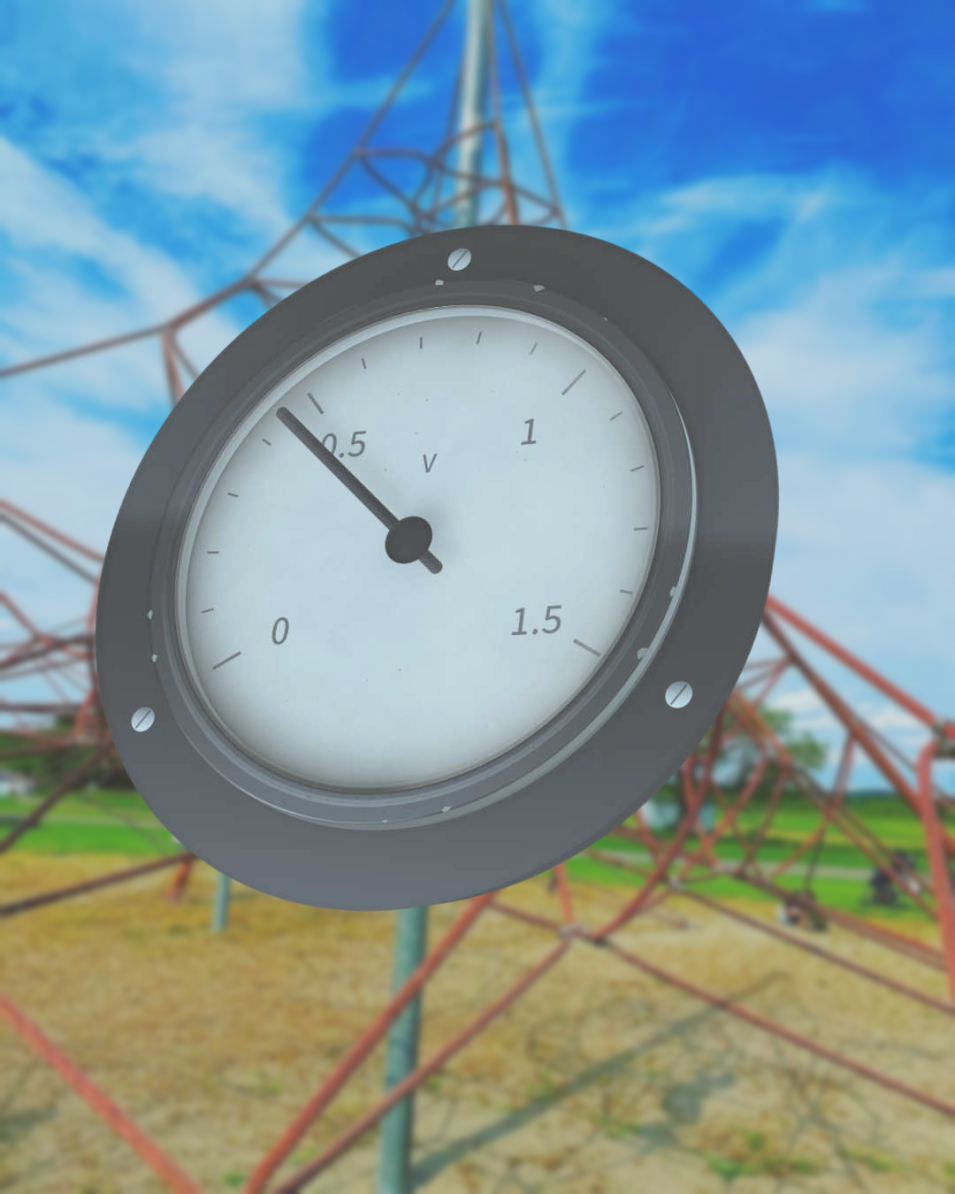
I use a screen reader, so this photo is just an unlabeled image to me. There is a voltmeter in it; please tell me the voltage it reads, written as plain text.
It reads 0.45 V
